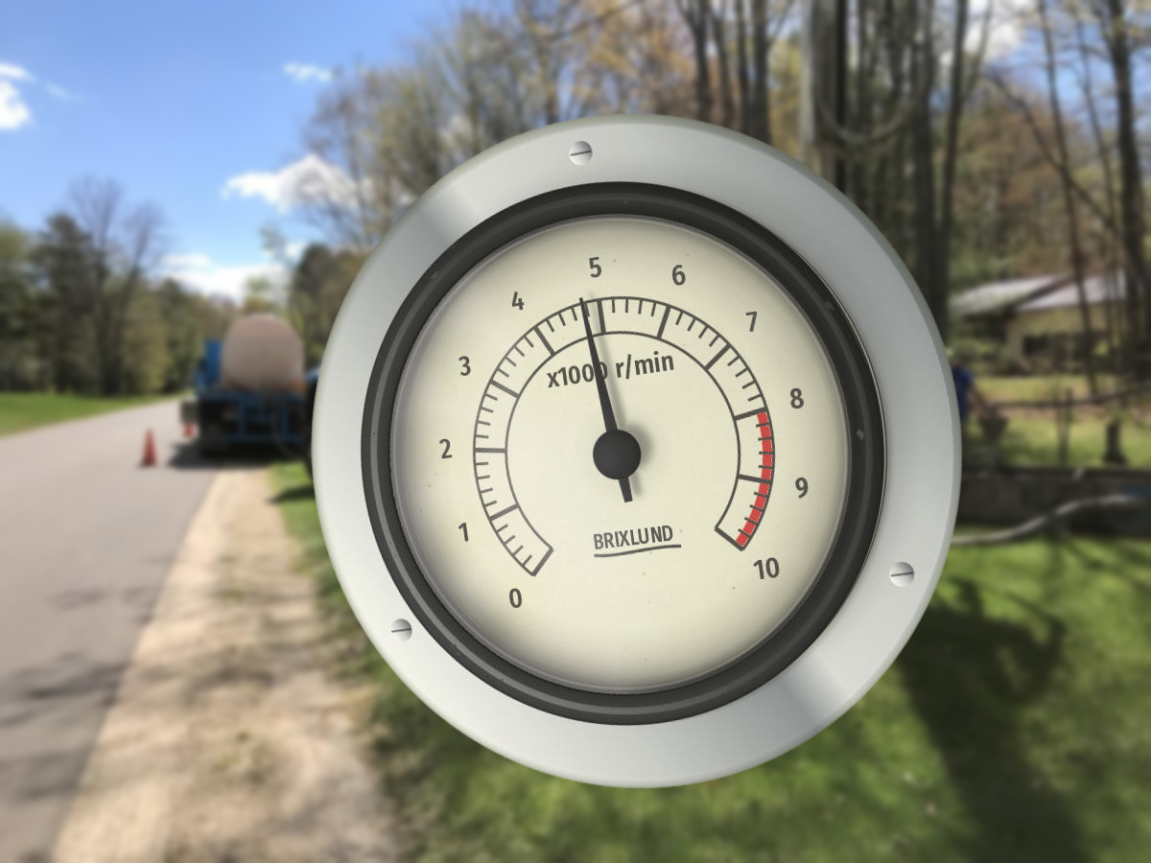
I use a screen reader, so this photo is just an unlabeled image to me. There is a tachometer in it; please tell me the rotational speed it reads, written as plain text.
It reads 4800 rpm
